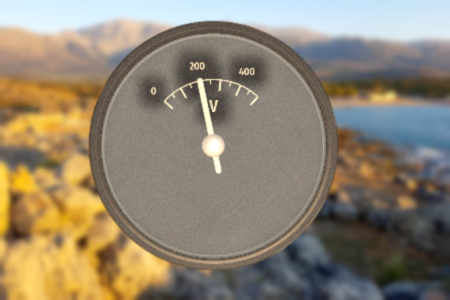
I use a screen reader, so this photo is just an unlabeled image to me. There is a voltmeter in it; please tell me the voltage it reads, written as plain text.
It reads 200 V
